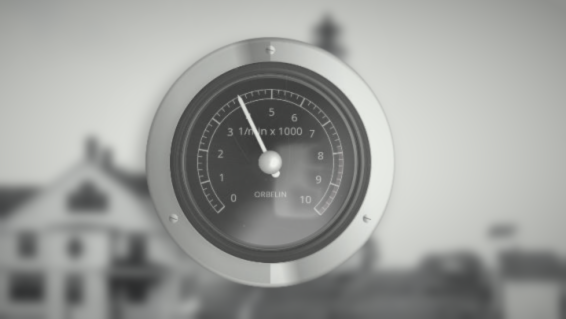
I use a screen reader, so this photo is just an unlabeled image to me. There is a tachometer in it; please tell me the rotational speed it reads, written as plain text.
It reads 4000 rpm
